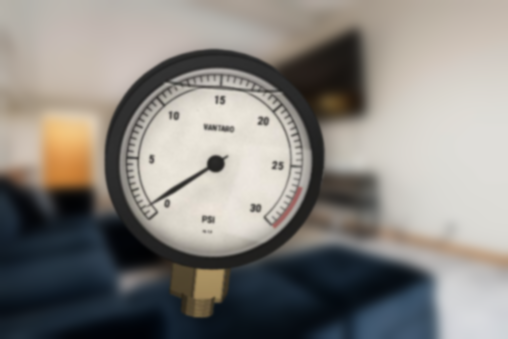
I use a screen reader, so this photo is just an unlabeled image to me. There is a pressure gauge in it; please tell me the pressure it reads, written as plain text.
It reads 1 psi
